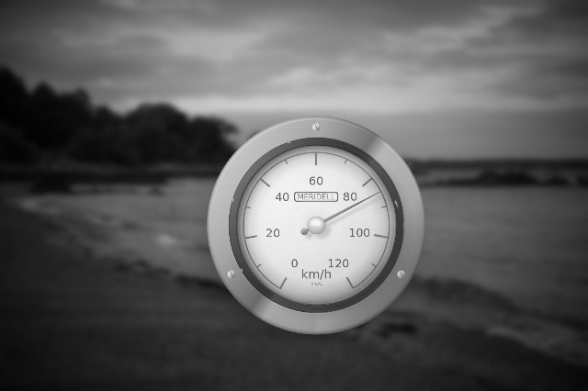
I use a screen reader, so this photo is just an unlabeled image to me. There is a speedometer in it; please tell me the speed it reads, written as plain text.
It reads 85 km/h
